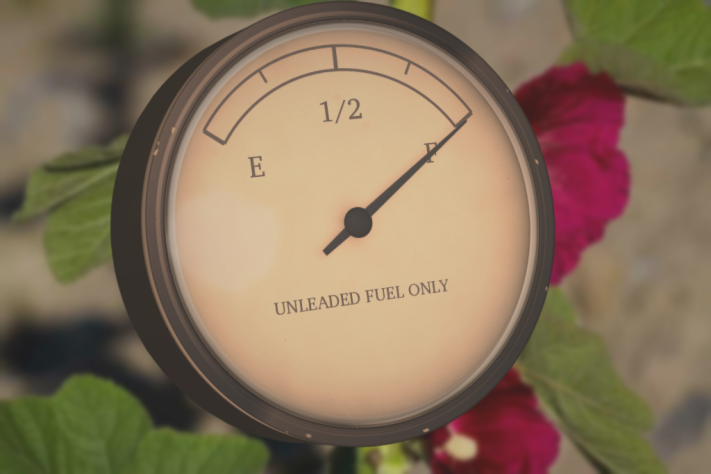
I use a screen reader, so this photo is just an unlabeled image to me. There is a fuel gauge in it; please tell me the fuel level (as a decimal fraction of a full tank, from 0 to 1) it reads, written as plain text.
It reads 1
